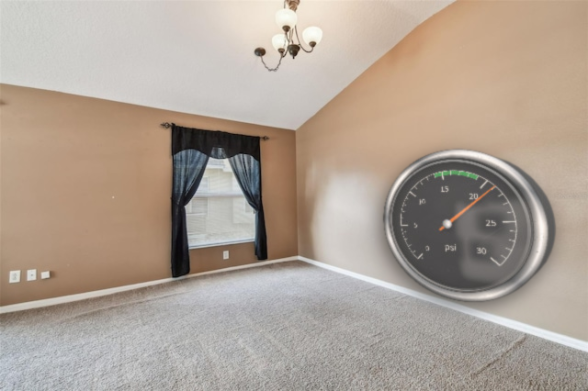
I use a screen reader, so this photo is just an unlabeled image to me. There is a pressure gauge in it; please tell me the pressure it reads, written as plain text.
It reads 21 psi
